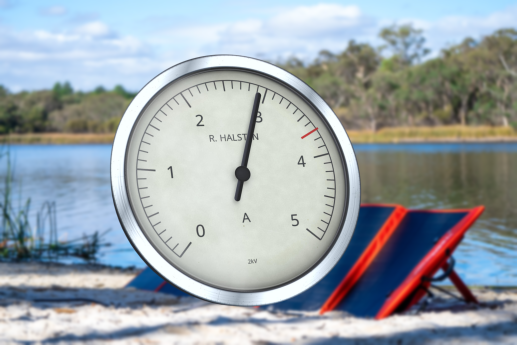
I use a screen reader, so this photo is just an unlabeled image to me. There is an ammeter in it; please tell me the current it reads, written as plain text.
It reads 2.9 A
